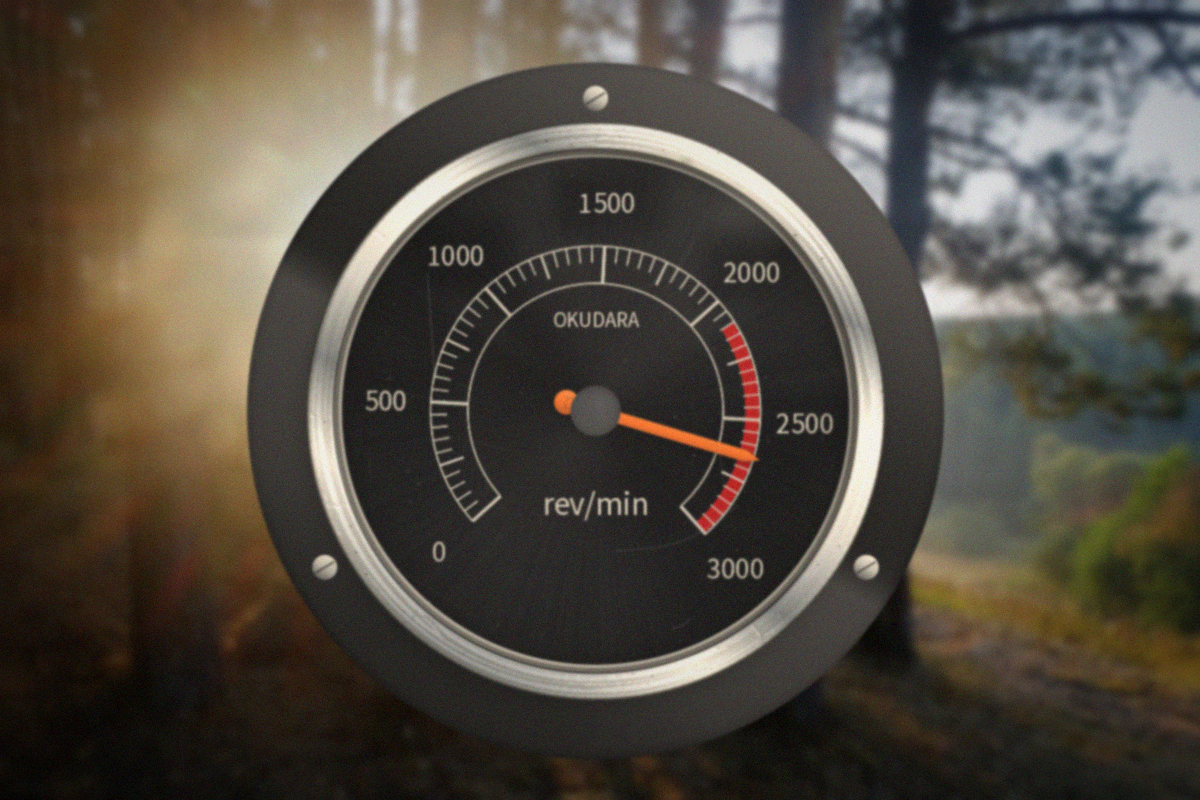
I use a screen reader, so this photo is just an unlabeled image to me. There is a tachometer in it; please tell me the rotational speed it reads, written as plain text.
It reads 2650 rpm
